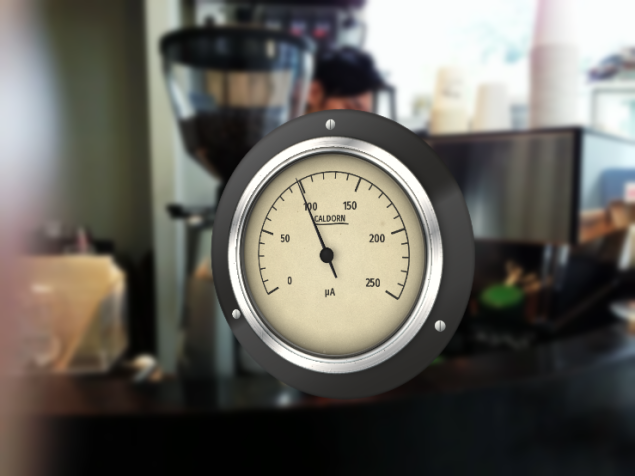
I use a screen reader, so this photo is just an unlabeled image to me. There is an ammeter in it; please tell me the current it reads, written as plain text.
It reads 100 µA
